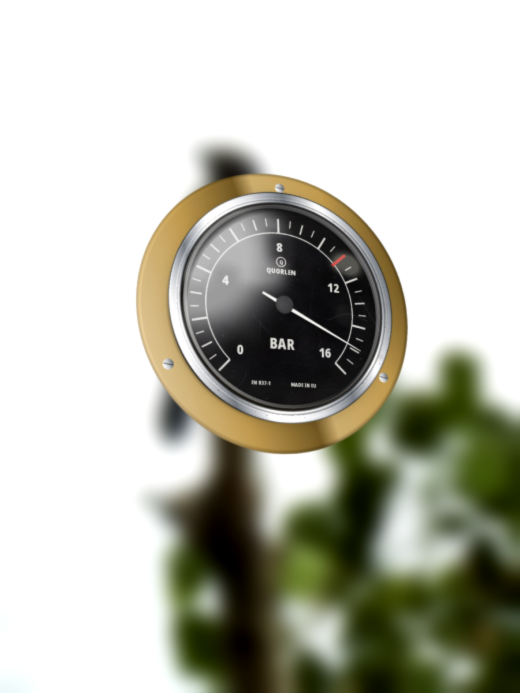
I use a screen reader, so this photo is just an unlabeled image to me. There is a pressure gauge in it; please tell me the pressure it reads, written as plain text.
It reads 15 bar
